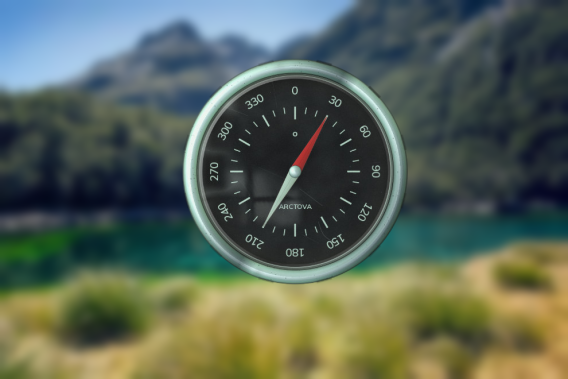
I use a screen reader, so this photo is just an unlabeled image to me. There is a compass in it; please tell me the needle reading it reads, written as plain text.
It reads 30 °
